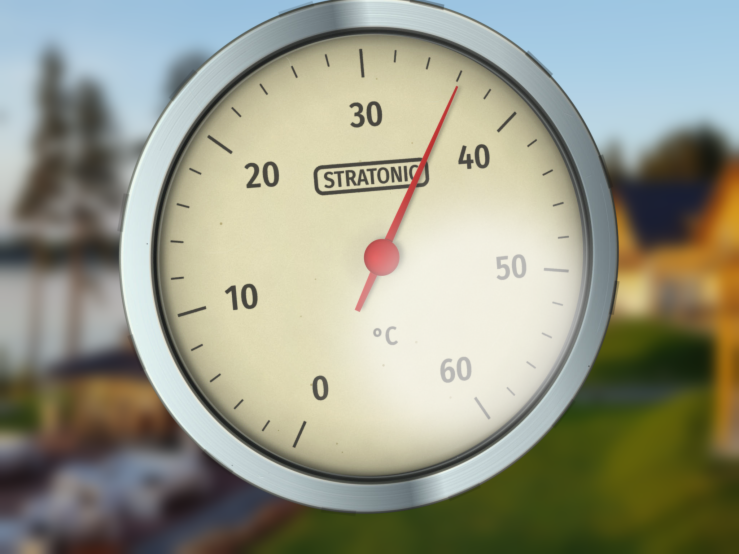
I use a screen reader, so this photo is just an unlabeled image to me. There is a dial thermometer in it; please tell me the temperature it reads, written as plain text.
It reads 36 °C
